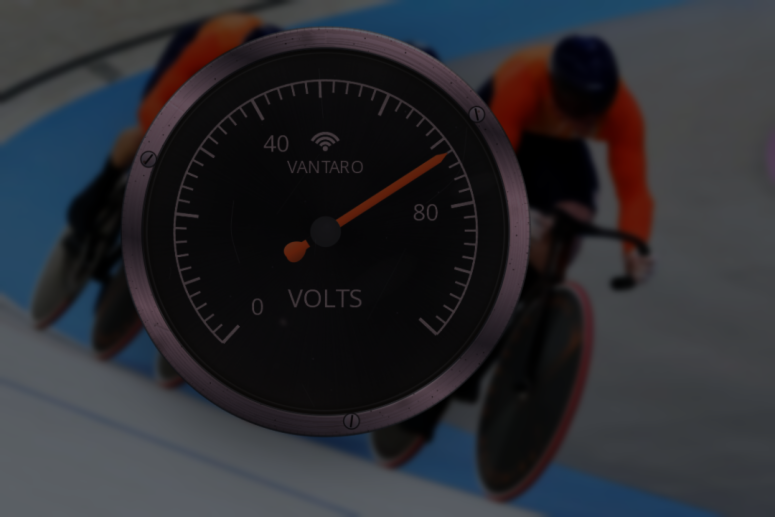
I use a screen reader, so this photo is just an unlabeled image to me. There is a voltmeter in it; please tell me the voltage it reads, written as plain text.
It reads 72 V
